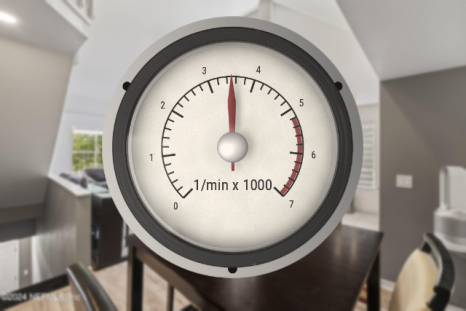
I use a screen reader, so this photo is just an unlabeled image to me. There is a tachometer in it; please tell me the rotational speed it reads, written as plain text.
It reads 3500 rpm
